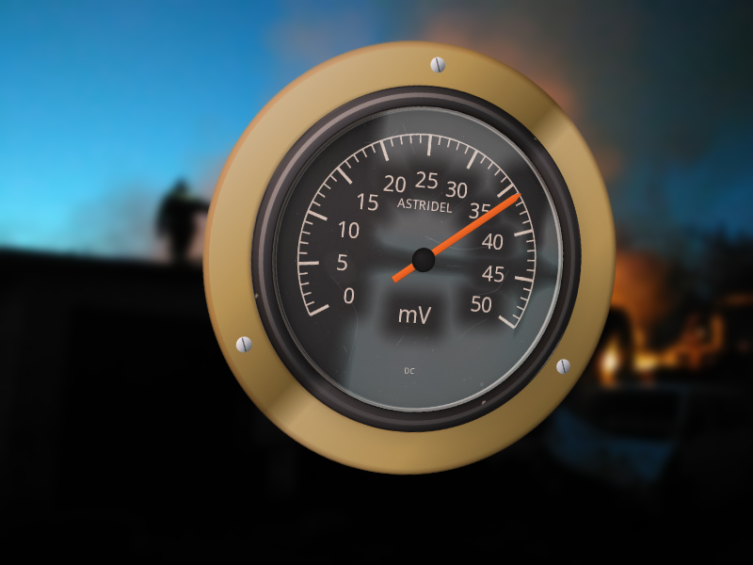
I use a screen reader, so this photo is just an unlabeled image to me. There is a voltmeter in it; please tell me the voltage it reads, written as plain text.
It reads 36 mV
